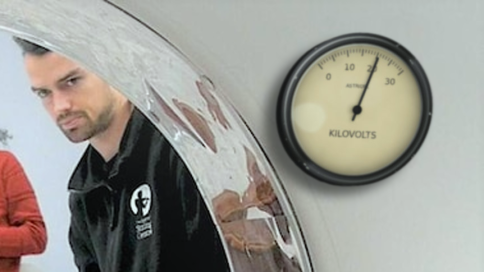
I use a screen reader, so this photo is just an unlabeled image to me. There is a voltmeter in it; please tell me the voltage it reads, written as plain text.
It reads 20 kV
